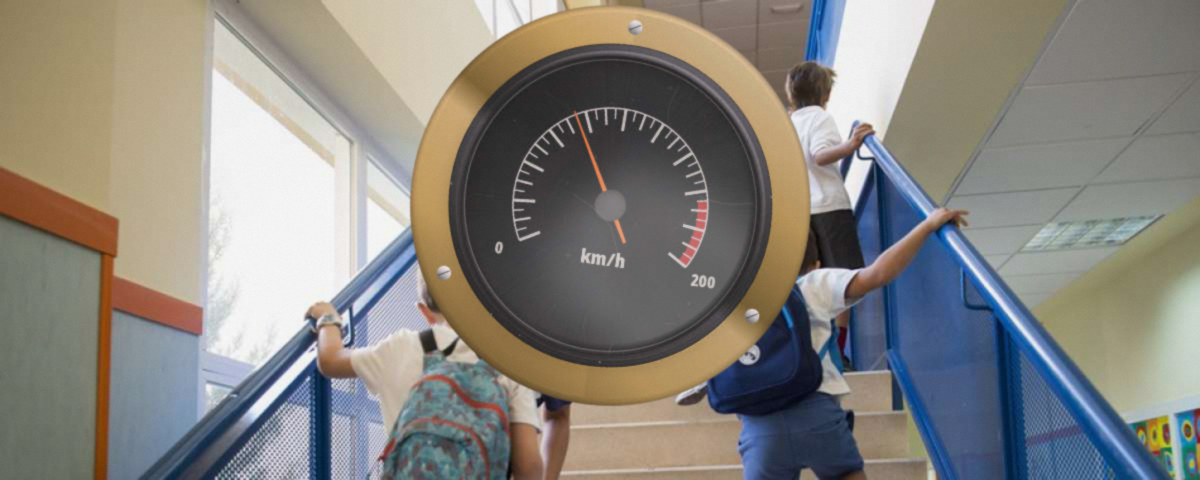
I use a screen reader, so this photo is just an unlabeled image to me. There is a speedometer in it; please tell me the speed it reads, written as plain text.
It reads 75 km/h
